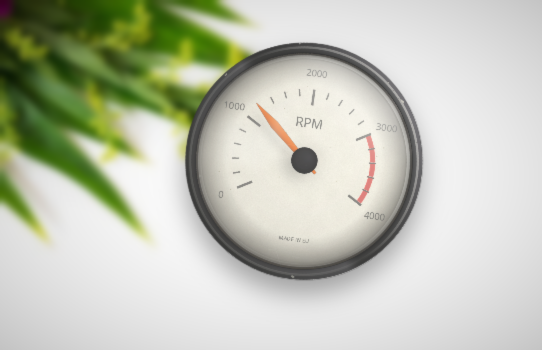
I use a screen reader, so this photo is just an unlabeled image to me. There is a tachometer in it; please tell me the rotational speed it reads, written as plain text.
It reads 1200 rpm
